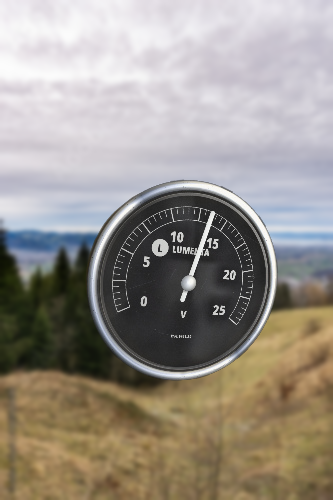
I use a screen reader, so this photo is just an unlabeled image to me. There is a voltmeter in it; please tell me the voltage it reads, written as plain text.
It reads 13.5 V
